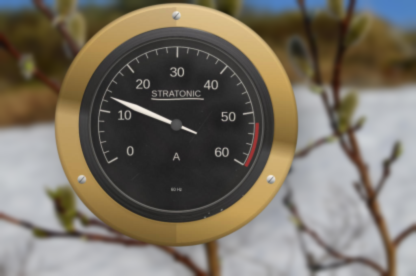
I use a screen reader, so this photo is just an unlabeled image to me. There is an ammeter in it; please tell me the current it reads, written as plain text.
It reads 13 A
